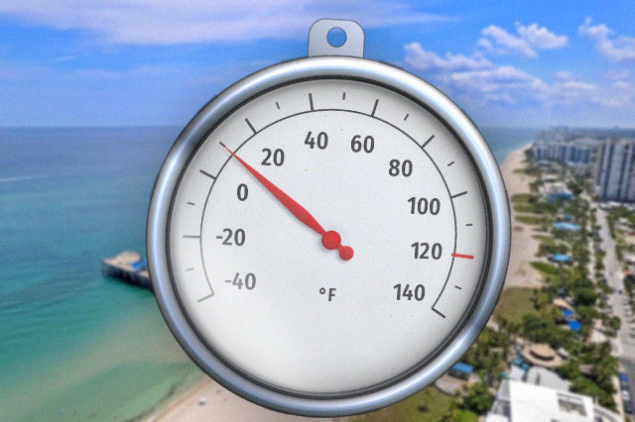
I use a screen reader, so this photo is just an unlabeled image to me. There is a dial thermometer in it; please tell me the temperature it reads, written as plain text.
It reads 10 °F
